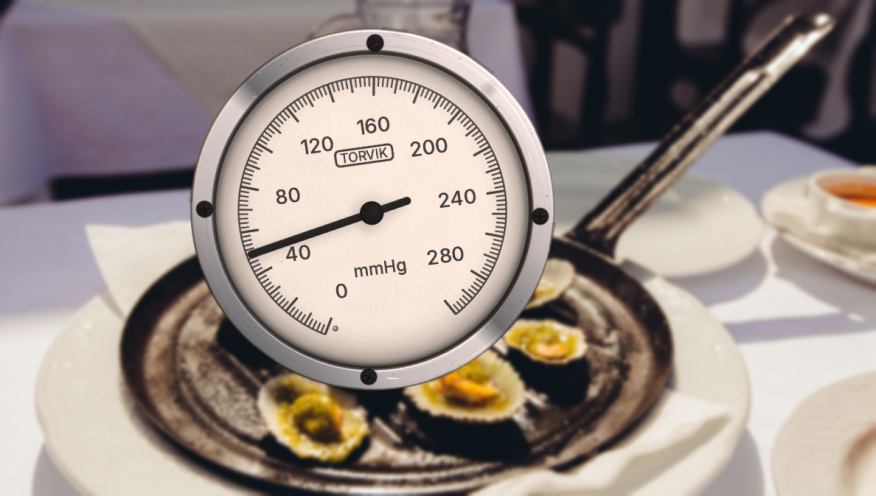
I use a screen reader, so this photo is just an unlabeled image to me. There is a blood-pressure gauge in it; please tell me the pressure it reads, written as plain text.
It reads 50 mmHg
